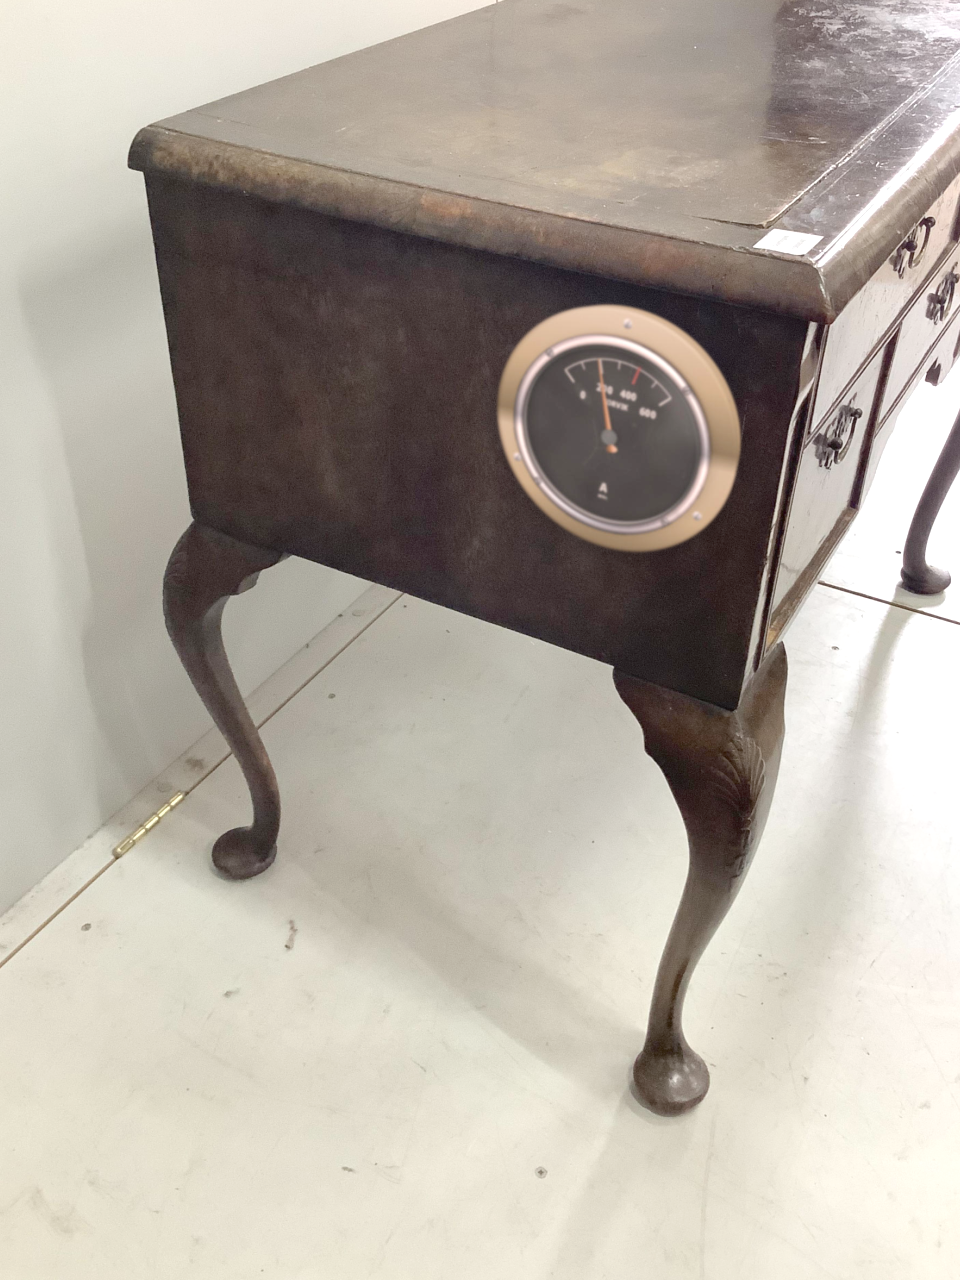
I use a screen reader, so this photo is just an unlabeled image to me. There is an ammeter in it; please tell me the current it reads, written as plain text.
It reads 200 A
